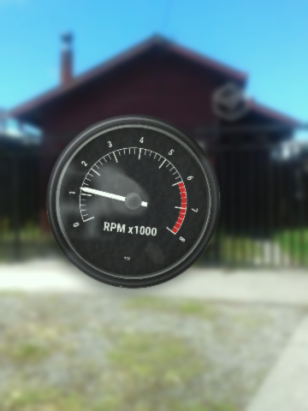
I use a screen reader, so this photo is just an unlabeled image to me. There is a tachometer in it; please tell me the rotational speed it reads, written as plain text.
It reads 1200 rpm
